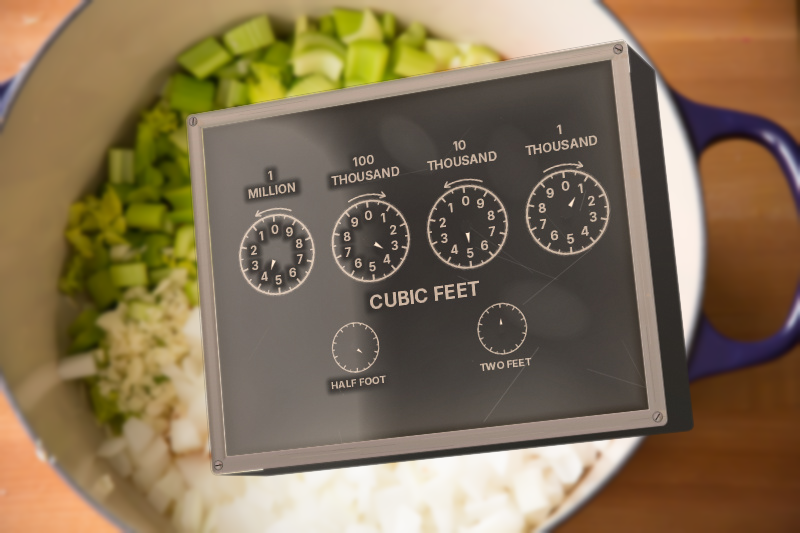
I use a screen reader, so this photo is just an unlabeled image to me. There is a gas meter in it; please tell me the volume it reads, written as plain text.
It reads 435100 ft³
